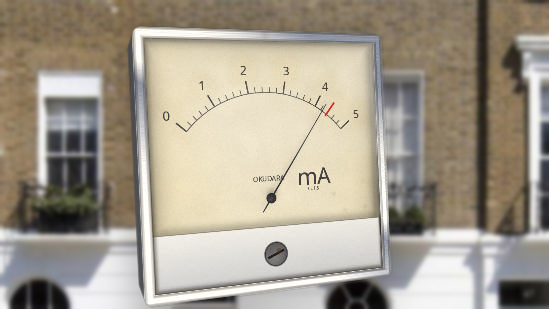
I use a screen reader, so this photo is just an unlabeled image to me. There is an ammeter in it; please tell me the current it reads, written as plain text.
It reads 4.2 mA
